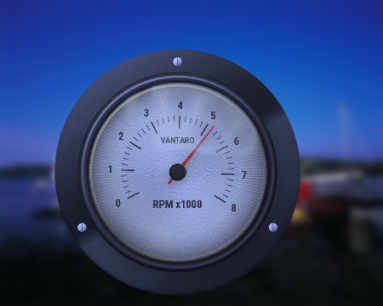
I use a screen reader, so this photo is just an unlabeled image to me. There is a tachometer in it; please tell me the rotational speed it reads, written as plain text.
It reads 5200 rpm
